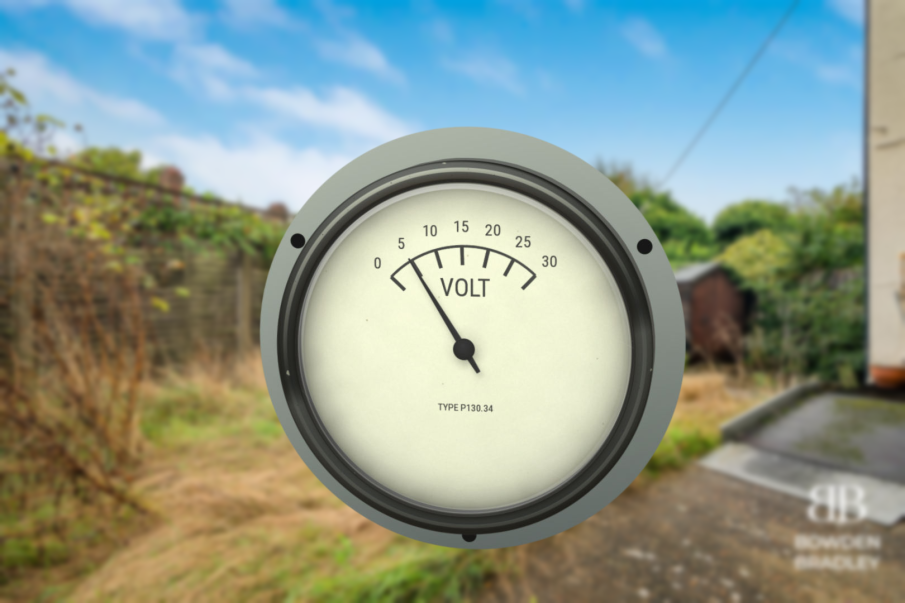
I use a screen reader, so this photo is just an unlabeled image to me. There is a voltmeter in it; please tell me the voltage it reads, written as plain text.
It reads 5 V
